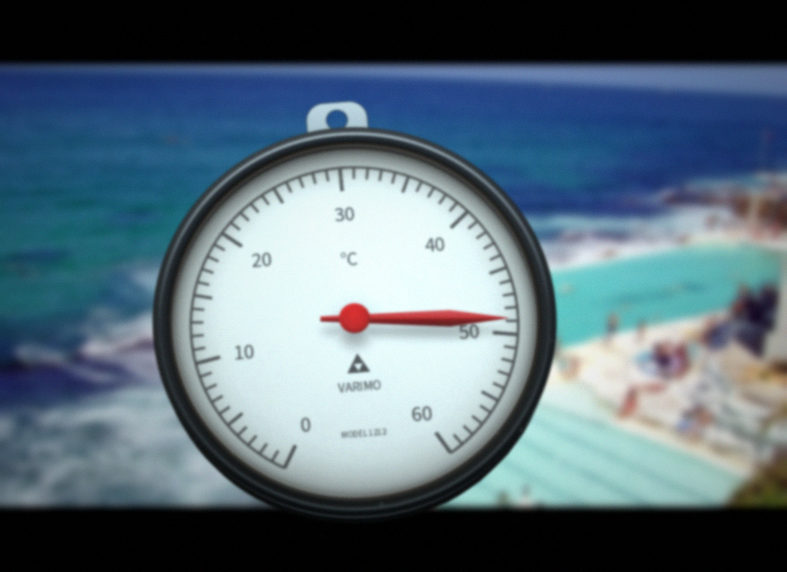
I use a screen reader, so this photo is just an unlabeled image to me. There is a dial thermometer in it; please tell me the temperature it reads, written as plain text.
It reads 49 °C
